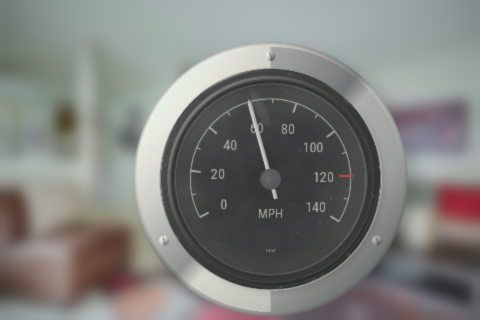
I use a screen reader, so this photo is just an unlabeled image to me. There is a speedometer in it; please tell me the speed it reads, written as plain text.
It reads 60 mph
